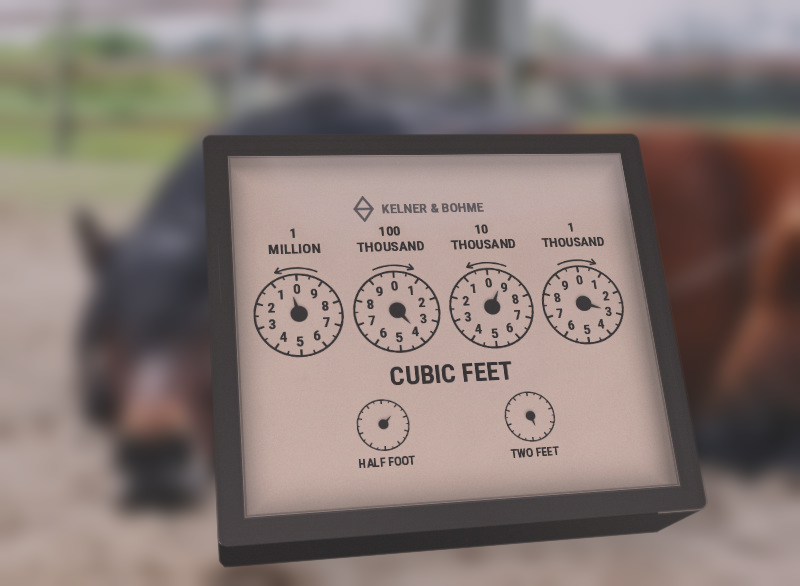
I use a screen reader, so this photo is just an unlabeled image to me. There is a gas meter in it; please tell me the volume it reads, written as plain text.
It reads 39300 ft³
